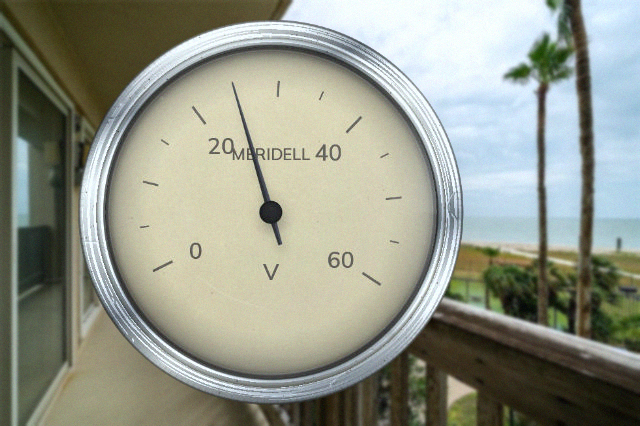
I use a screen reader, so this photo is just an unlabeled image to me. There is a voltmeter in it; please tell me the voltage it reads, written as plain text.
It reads 25 V
